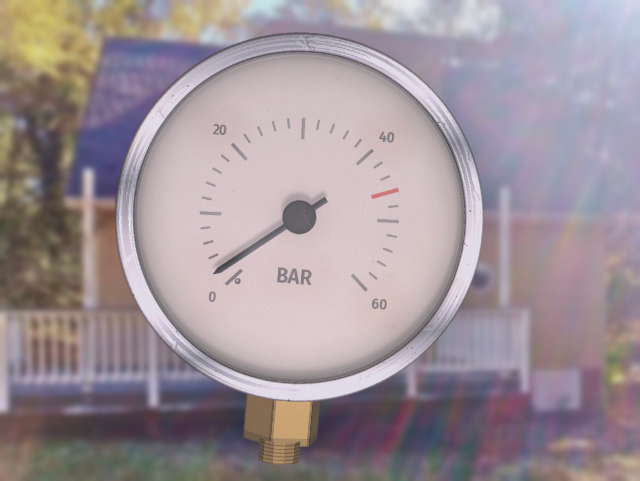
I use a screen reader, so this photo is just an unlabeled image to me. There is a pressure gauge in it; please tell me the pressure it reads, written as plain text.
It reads 2 bar
